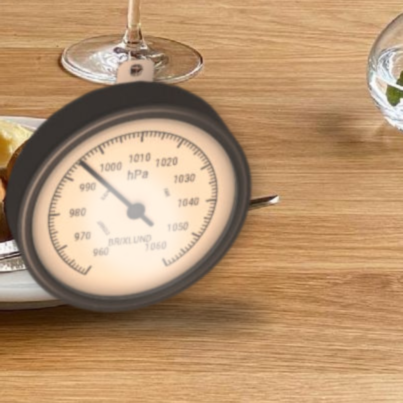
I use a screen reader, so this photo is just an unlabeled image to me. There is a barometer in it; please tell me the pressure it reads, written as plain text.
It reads 995 hPa
